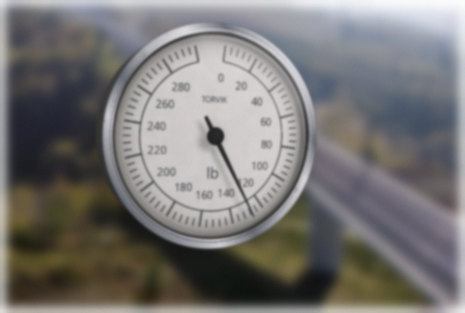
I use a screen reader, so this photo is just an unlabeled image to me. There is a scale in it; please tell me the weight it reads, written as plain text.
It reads 128 lb
